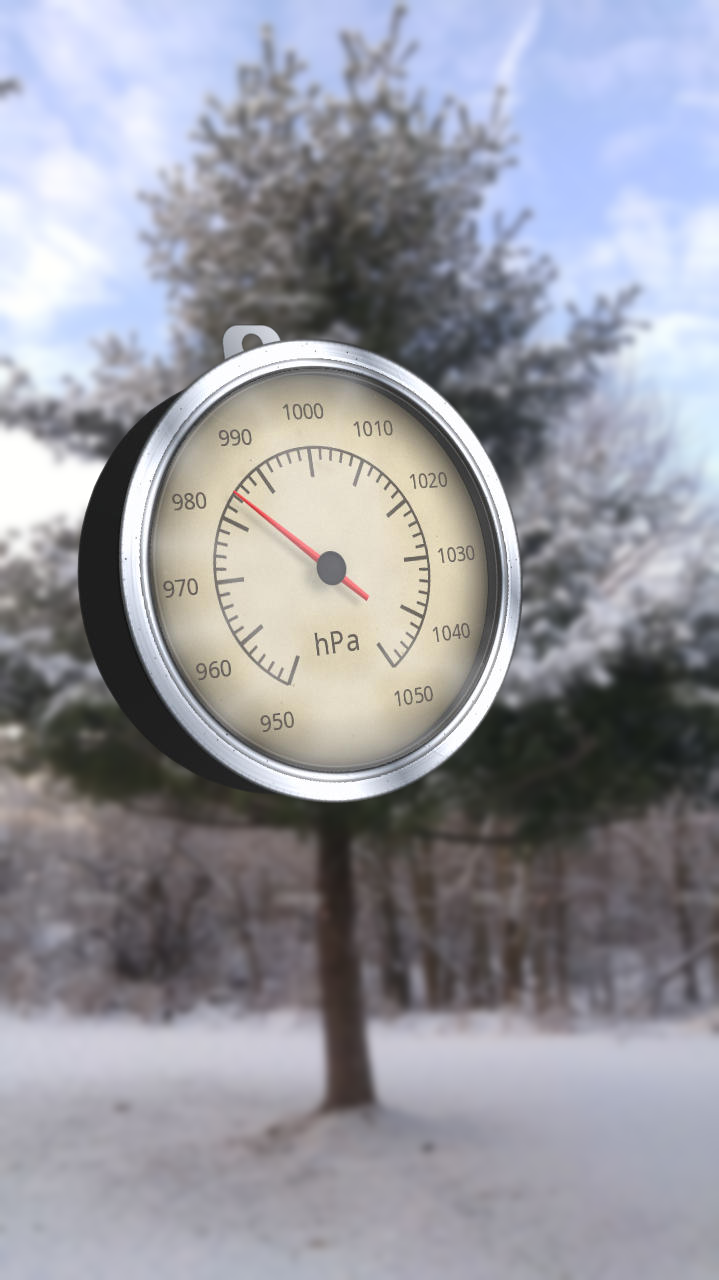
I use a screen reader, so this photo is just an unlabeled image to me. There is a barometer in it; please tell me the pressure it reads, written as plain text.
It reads 984 hPa
